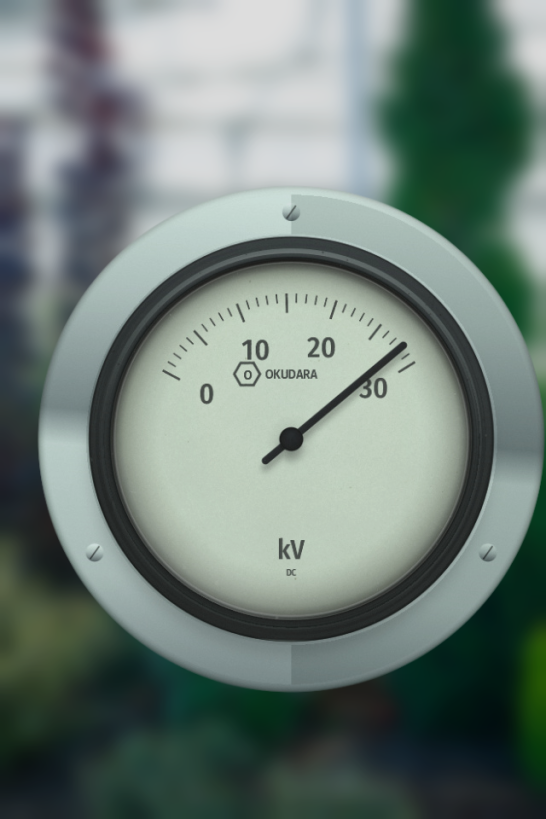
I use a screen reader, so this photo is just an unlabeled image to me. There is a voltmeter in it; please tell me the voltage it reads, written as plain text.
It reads 28 kV
